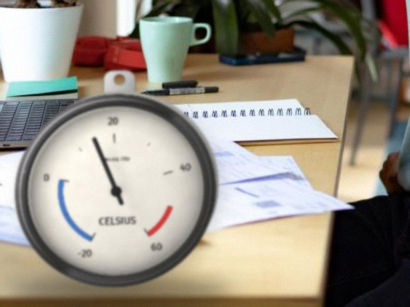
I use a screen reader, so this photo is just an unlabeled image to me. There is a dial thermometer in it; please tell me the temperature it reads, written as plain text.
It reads 15 °C
